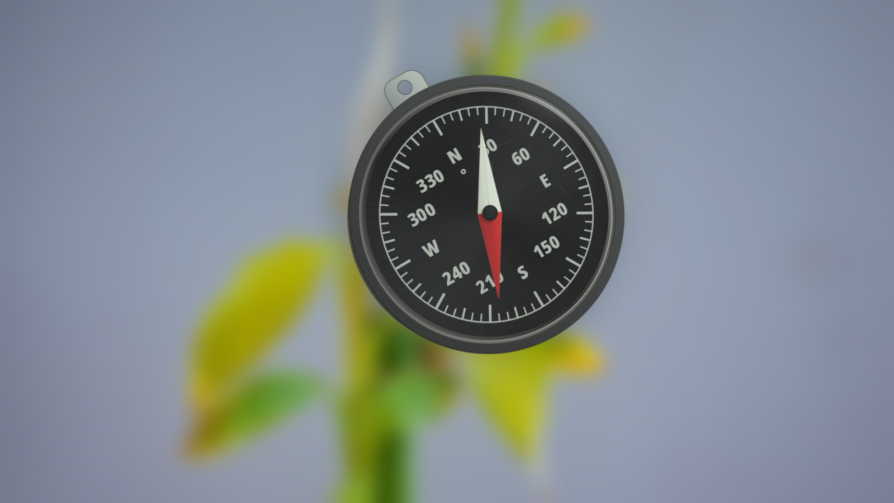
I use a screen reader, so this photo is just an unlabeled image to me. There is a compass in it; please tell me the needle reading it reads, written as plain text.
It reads 205 °
